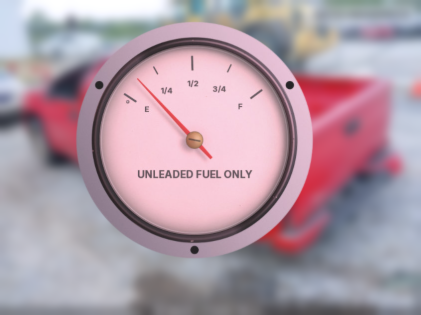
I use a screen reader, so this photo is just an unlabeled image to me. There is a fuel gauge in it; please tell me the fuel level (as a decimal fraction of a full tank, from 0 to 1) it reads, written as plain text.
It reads 0.125
